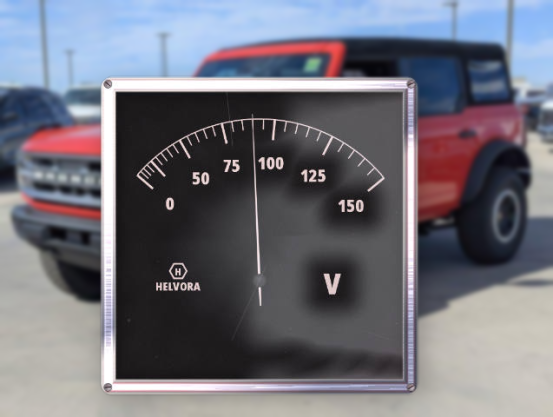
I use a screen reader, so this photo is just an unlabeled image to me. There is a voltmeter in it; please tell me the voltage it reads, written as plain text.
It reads 90 V
